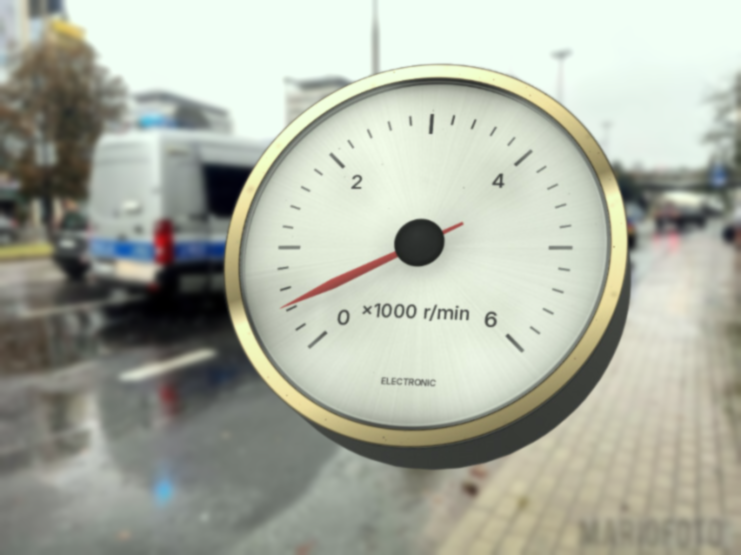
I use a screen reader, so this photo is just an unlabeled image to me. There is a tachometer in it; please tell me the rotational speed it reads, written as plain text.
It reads 400 rpm
